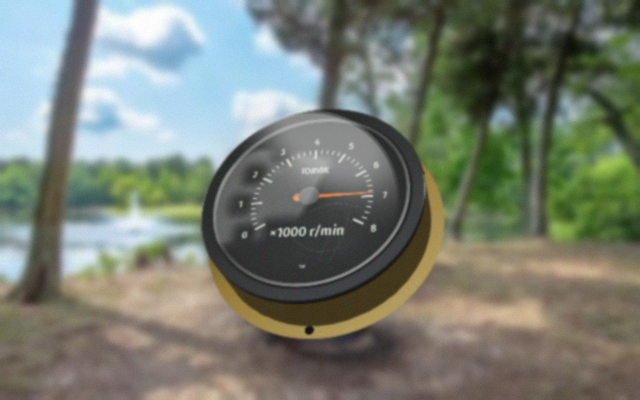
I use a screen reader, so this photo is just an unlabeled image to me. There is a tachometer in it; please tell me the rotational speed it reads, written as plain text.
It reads 7000 rpm
